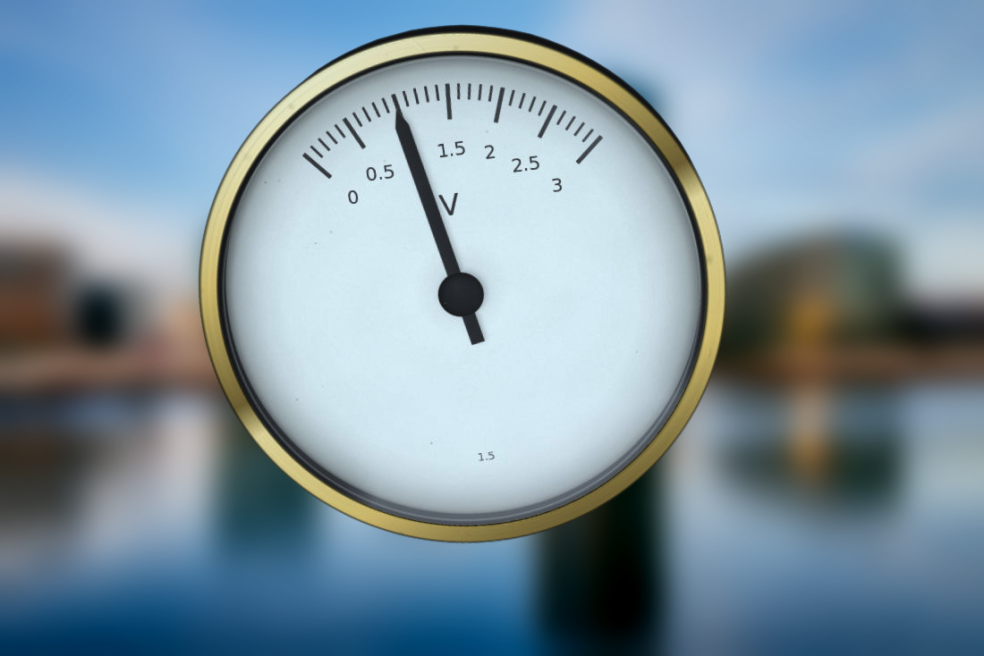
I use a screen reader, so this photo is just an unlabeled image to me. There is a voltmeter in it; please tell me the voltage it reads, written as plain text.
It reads 1 V
